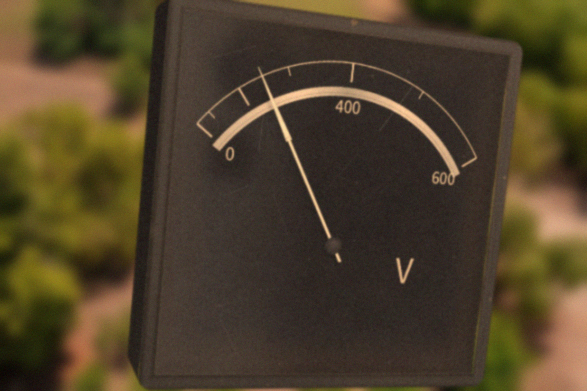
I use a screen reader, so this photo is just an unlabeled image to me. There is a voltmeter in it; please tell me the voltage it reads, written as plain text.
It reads 250 V
